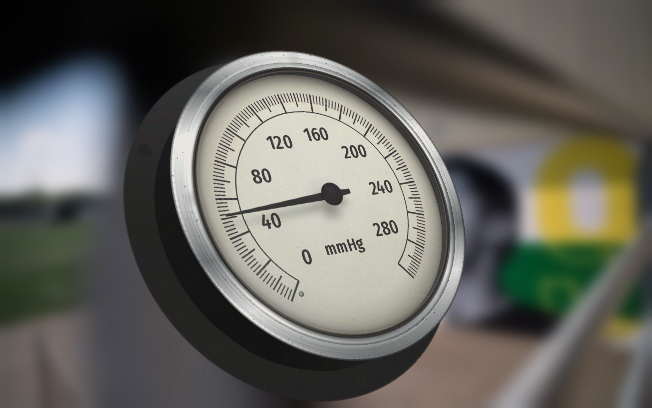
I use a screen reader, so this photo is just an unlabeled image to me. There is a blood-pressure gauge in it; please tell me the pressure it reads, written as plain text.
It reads 50 mmHg
